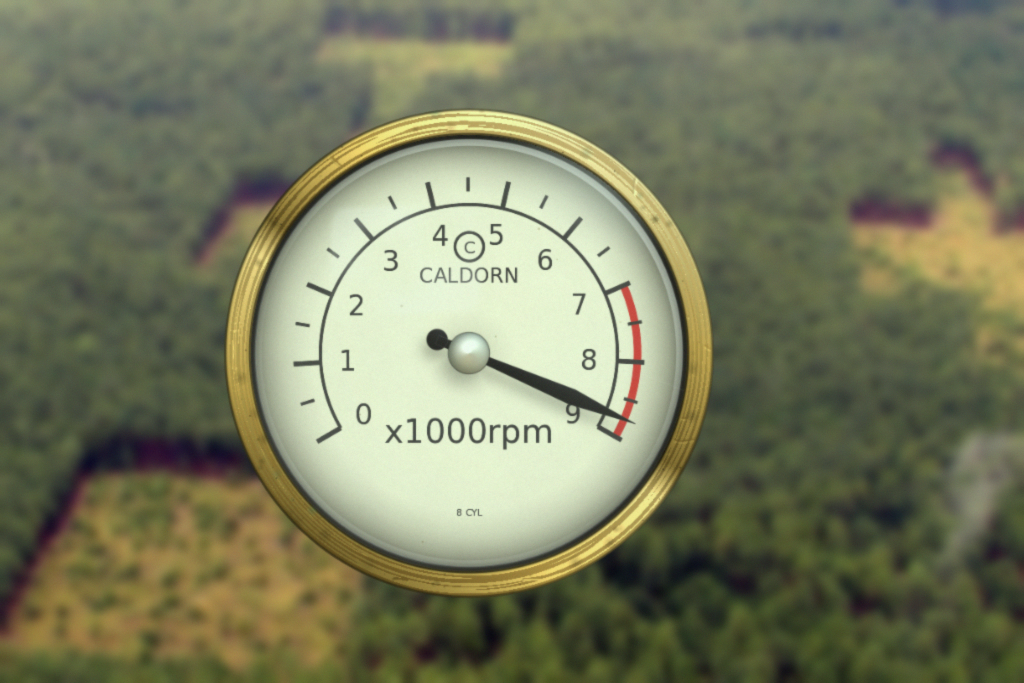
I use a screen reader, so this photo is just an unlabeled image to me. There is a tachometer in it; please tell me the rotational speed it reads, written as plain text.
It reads 8750 rpm
